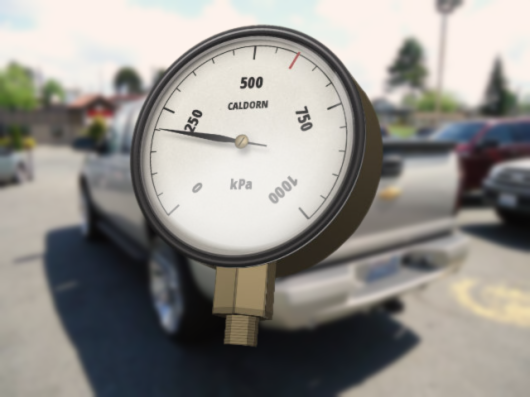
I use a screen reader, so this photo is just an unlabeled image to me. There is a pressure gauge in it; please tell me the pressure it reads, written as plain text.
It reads 200 kPa
